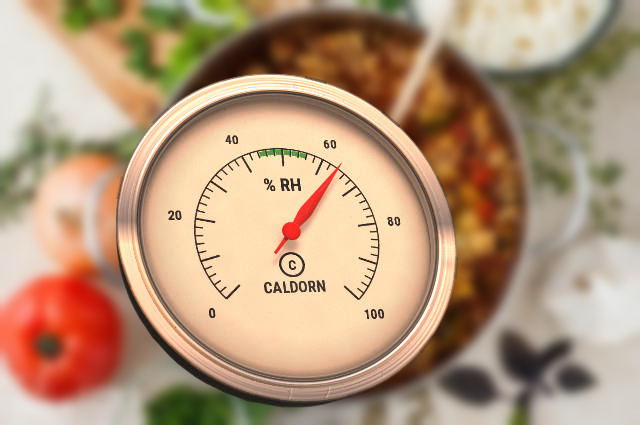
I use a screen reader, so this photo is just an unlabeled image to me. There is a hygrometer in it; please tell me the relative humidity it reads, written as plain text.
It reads 64 %
